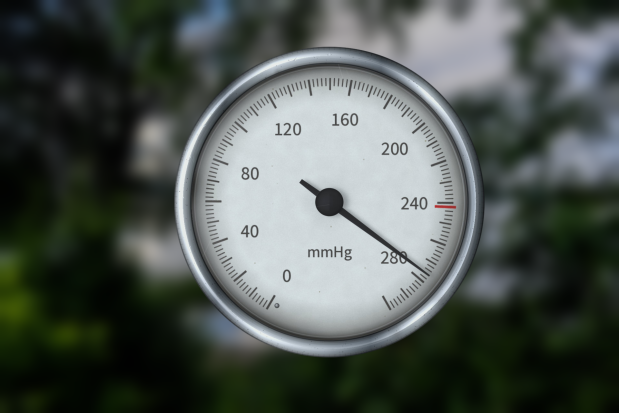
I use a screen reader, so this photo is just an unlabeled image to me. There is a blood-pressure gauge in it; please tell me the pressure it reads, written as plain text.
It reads 276 mmHg
